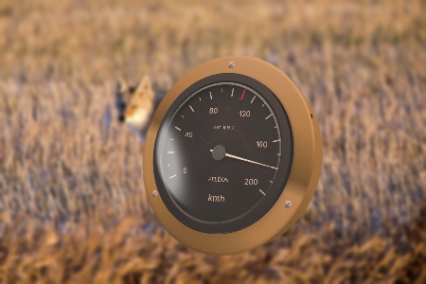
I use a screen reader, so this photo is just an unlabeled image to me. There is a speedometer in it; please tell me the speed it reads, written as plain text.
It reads 180 km/h
